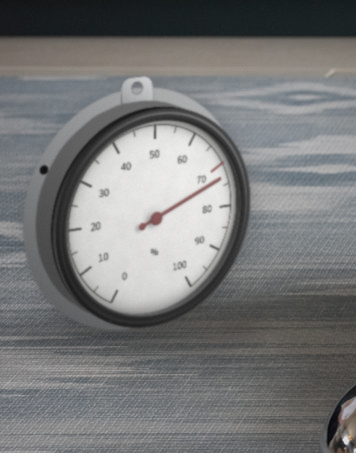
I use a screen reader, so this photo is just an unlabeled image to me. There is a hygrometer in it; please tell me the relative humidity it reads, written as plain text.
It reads 72.5 %
